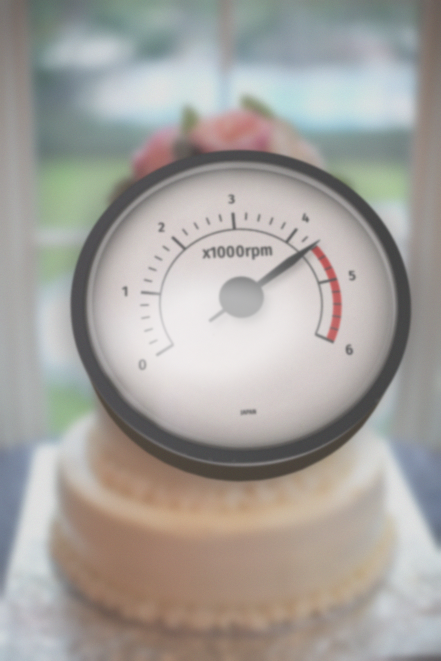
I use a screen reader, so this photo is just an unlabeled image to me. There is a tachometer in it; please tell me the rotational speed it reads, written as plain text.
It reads 4400 rpm
